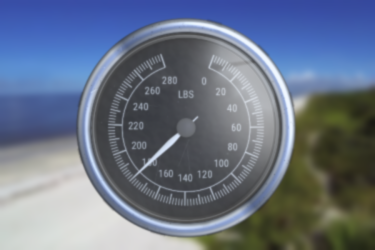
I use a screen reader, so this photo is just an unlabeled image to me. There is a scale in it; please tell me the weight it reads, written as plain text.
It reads 180 lb
